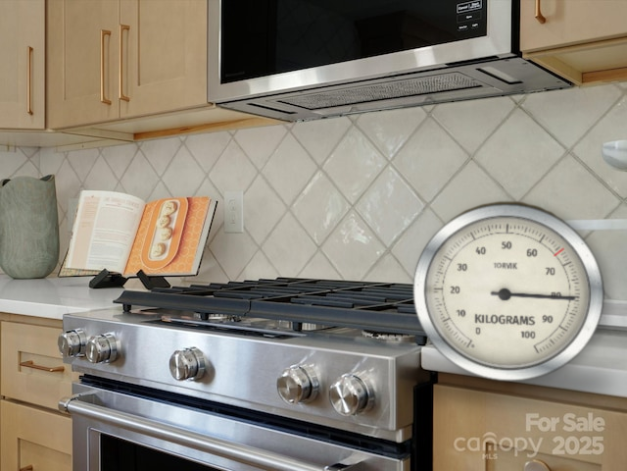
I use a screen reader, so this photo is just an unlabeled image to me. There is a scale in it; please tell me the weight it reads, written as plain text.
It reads 80 kg
